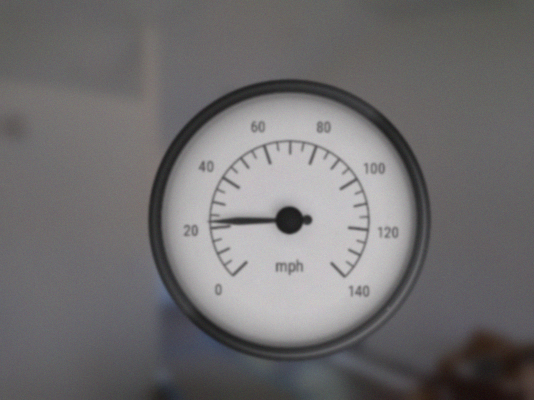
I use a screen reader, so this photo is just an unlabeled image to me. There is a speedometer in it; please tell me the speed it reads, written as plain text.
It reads 22.5 mph
